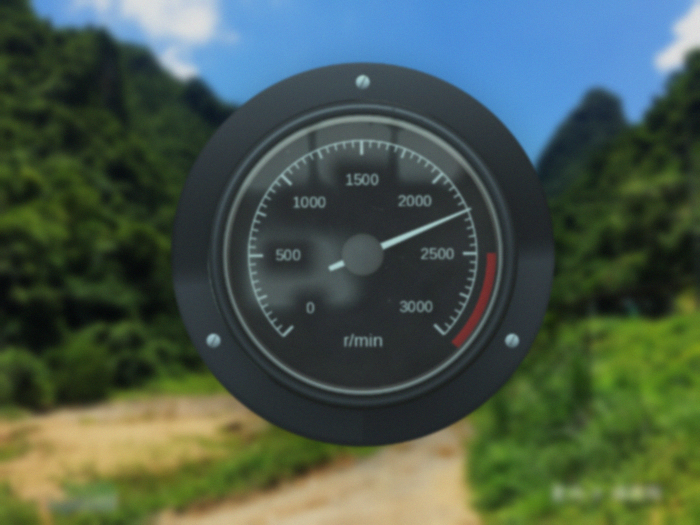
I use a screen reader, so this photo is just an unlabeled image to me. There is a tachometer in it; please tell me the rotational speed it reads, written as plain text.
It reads 2250 rpm
